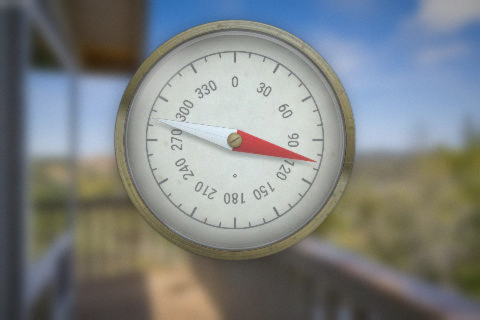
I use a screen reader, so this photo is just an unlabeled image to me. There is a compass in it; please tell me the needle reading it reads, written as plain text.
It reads 105 °
